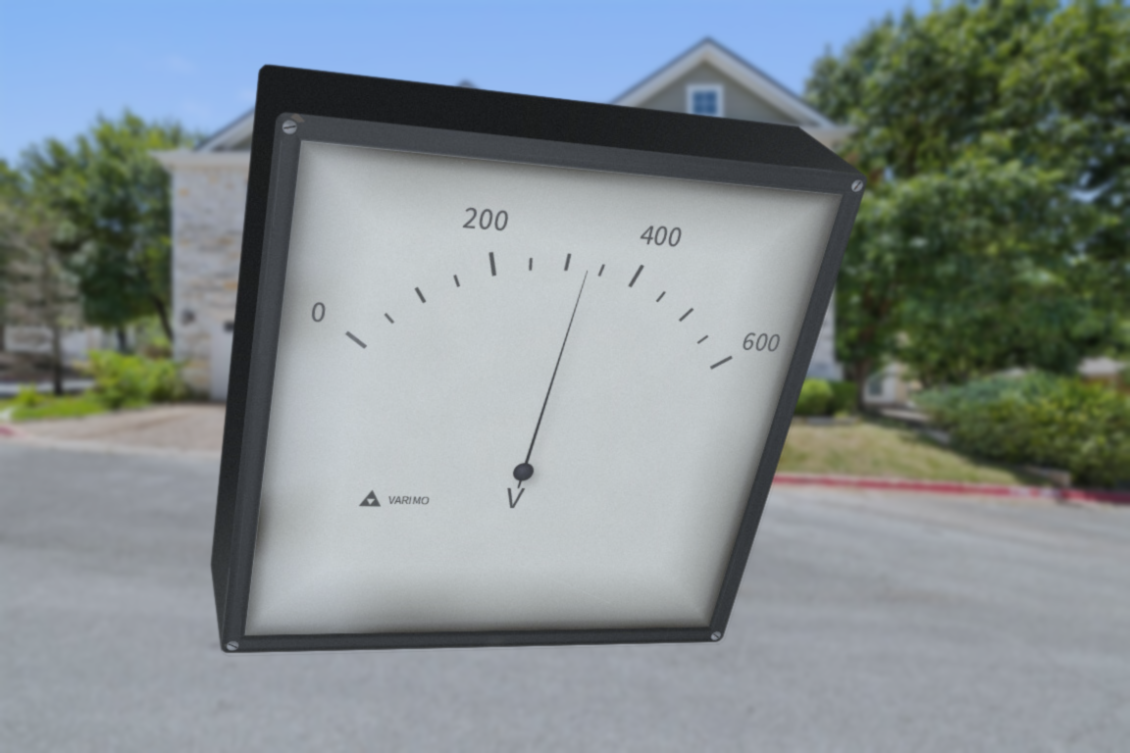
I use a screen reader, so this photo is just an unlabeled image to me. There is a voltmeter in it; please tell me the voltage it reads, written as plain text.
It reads 325 V
